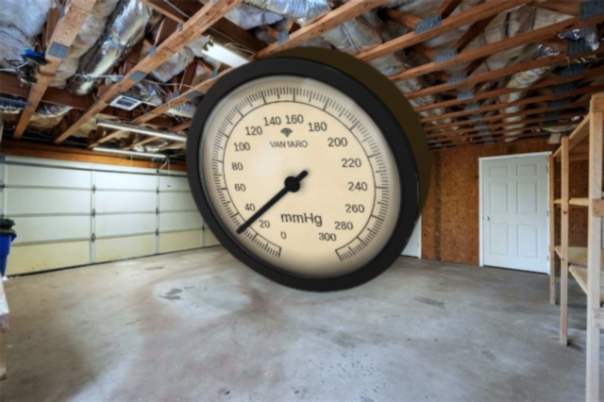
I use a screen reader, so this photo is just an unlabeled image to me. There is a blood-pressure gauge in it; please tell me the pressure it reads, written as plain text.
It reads 30 mmHg
